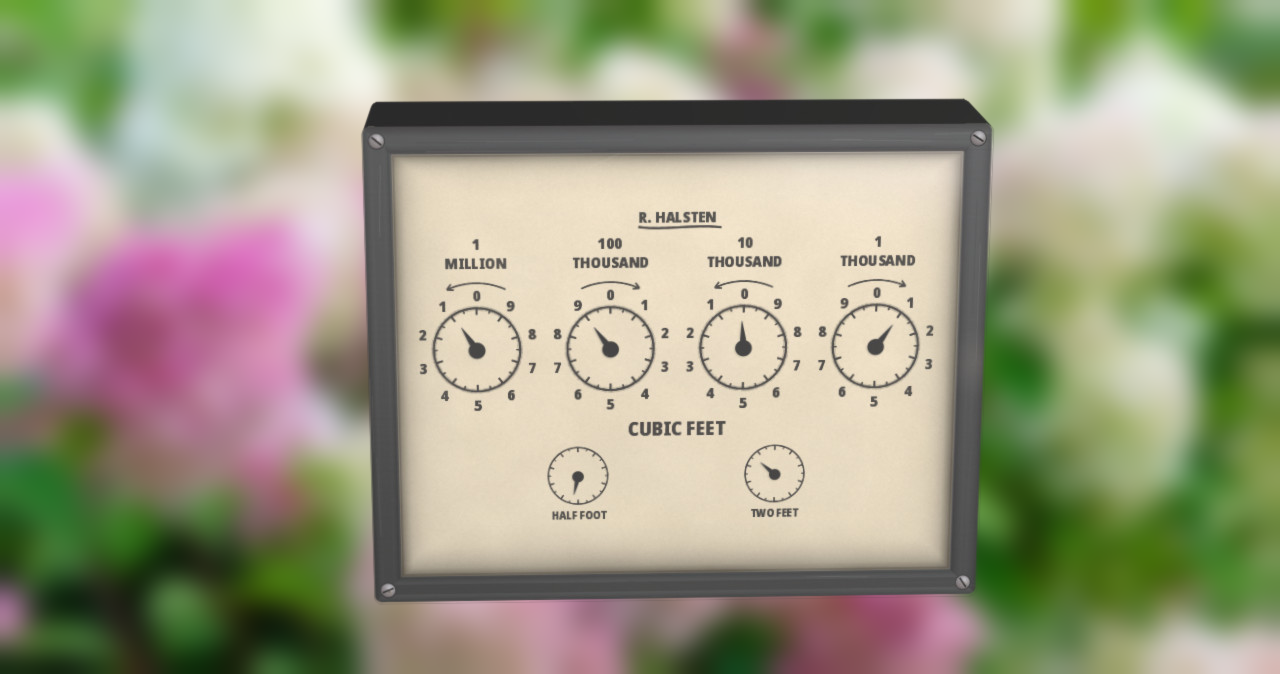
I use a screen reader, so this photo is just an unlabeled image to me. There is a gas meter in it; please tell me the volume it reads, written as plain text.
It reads 90100 ft³
